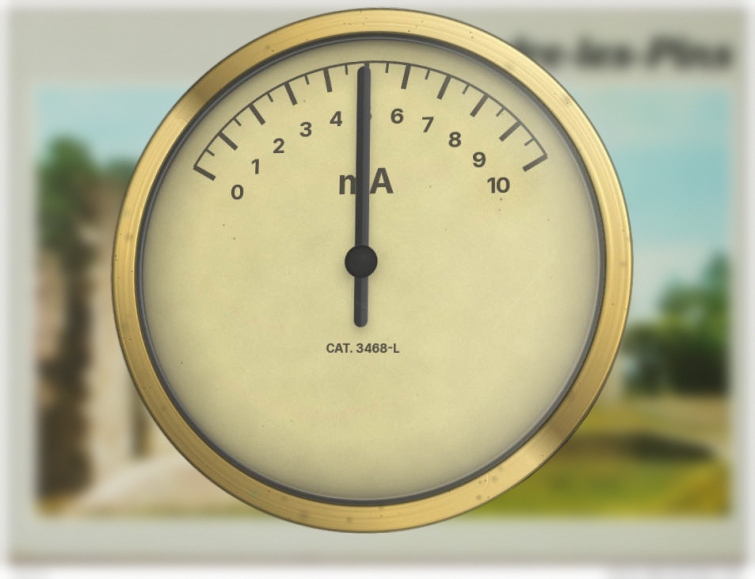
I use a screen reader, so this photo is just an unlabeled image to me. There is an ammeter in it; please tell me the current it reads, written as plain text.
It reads 5 mA
